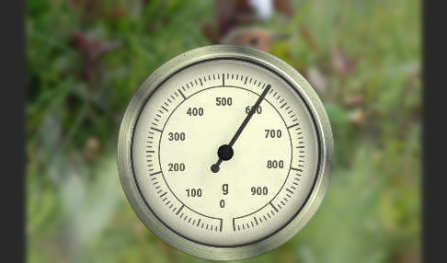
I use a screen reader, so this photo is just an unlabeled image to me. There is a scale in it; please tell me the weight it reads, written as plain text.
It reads 600 g
